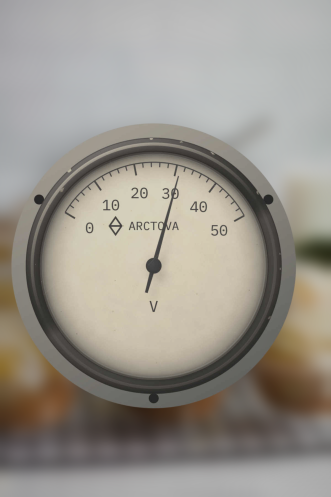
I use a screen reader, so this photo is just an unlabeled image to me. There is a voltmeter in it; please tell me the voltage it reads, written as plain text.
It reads 31 V
